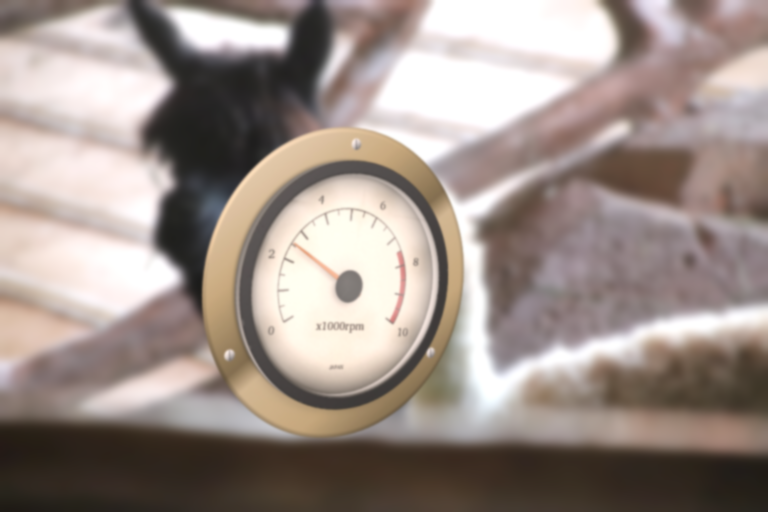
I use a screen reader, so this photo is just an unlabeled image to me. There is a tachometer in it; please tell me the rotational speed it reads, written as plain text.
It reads 2500 rpm
